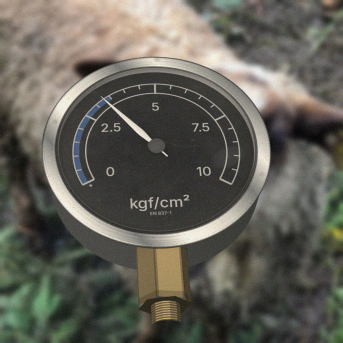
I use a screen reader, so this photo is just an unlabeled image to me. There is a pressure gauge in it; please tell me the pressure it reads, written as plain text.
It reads 3.25 kg/cm²
